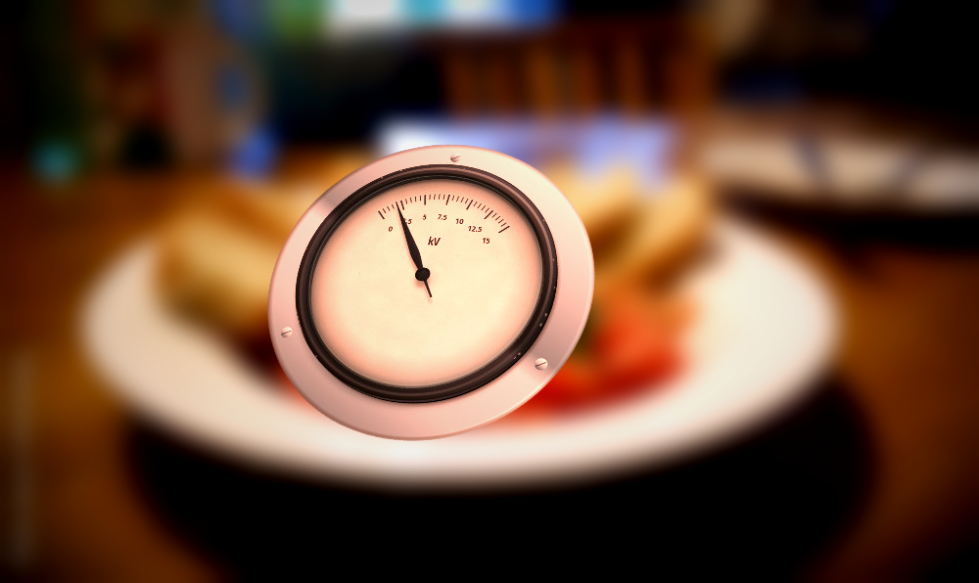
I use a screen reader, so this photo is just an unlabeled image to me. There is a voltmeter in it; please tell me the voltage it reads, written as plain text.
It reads 2 kV
